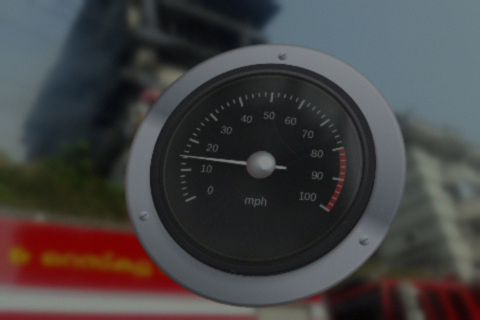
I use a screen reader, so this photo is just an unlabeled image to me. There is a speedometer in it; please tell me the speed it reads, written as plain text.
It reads 14 mph
